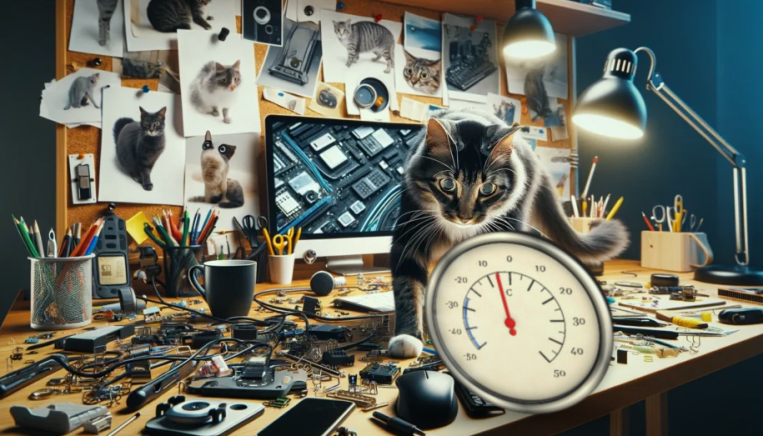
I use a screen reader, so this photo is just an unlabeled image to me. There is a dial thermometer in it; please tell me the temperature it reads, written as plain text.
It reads -5 °C
